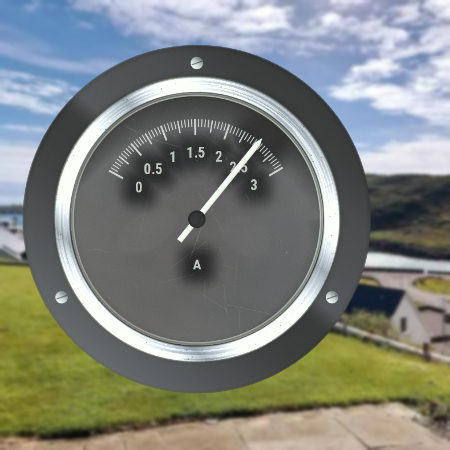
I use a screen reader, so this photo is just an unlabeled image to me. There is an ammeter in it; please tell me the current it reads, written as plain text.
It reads 2.5 A
